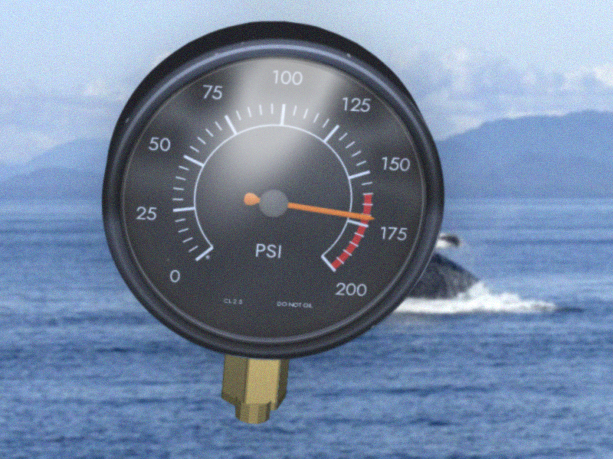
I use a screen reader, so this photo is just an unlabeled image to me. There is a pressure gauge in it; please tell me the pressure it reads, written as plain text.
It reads 170 psi
